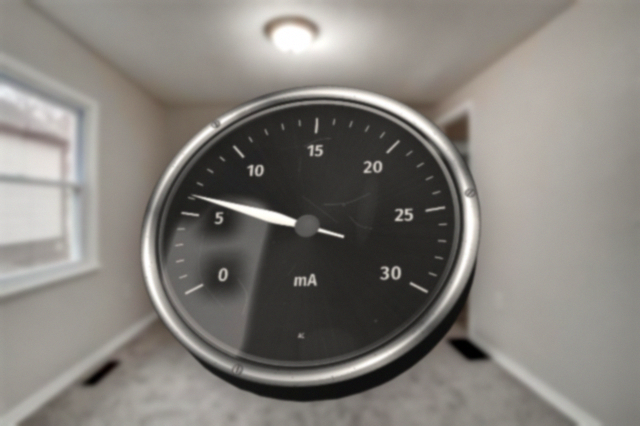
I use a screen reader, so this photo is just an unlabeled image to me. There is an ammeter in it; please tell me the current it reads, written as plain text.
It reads 6 mA
